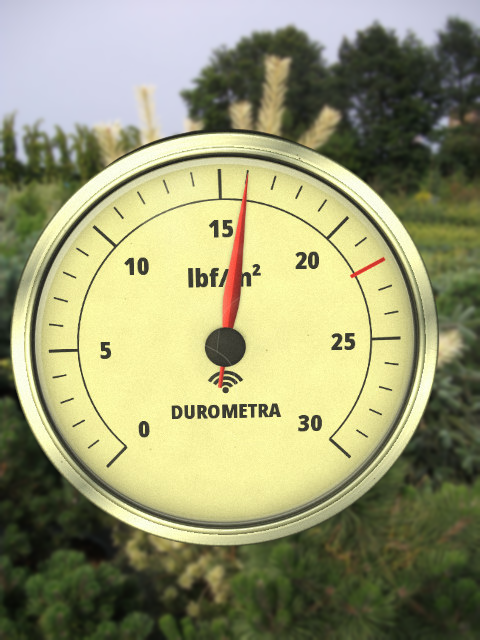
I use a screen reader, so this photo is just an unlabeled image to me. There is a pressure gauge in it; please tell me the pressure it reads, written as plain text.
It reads 16 psi
